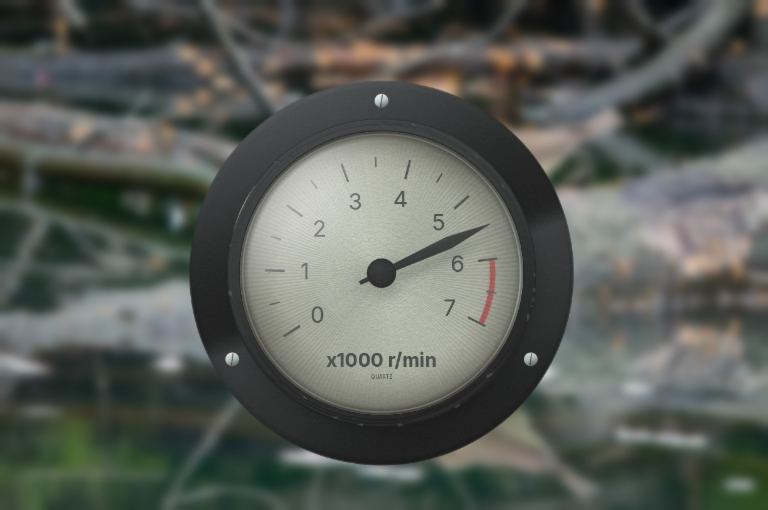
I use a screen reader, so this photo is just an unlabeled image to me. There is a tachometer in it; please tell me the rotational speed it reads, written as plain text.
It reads 5500 rpm
